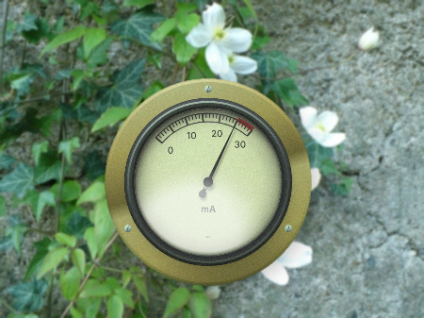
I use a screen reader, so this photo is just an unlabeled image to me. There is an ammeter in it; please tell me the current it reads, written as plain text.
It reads 25 mA
